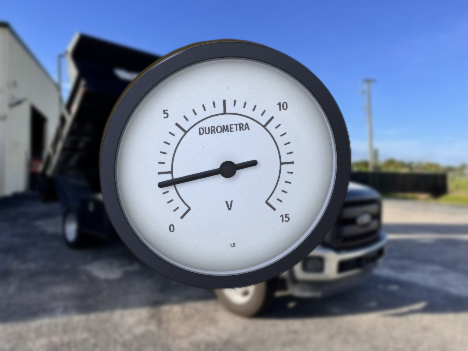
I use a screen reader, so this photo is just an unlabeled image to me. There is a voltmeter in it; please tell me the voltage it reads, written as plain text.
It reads 2 V
